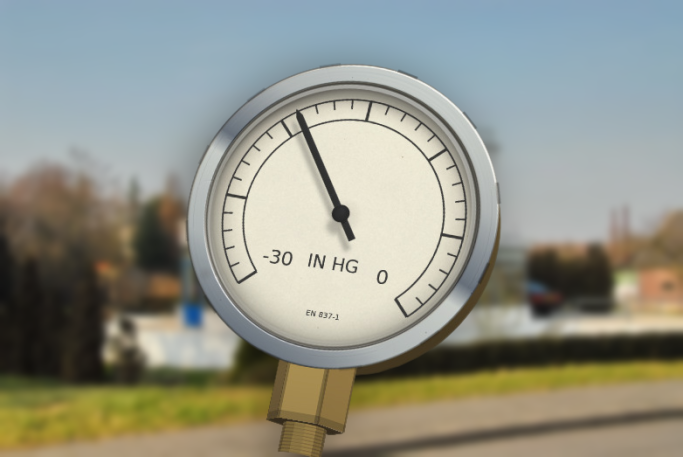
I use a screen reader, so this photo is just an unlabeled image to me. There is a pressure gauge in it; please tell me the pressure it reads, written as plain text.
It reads -19 inHg
